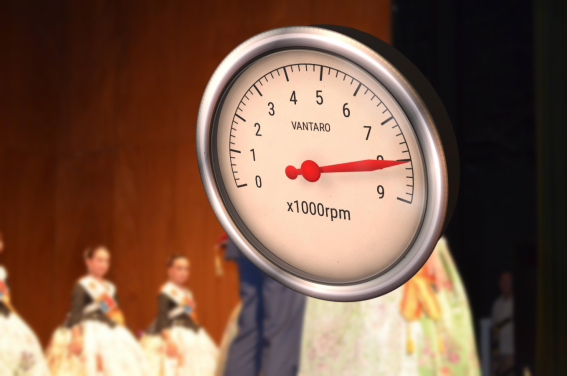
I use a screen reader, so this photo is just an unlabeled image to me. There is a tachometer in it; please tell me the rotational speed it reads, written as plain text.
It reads 8000 rpm
